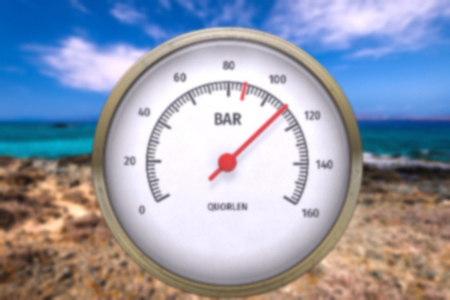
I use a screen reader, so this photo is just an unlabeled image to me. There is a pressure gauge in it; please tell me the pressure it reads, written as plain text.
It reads 110 bar
